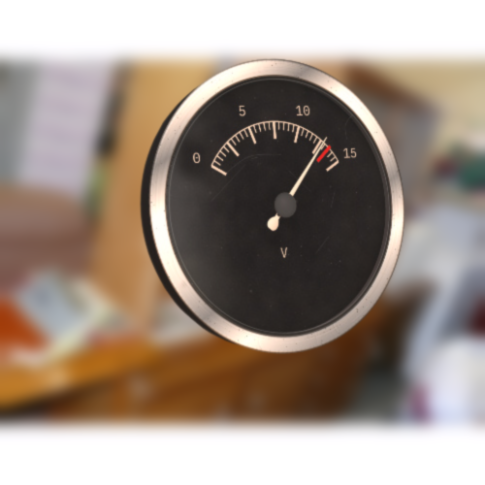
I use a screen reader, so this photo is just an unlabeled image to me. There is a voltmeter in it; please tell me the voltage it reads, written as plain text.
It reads 12.5 V
